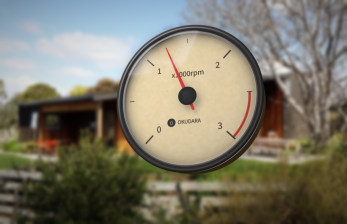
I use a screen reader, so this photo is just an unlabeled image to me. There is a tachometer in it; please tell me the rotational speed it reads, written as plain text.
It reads 1250 rpm
